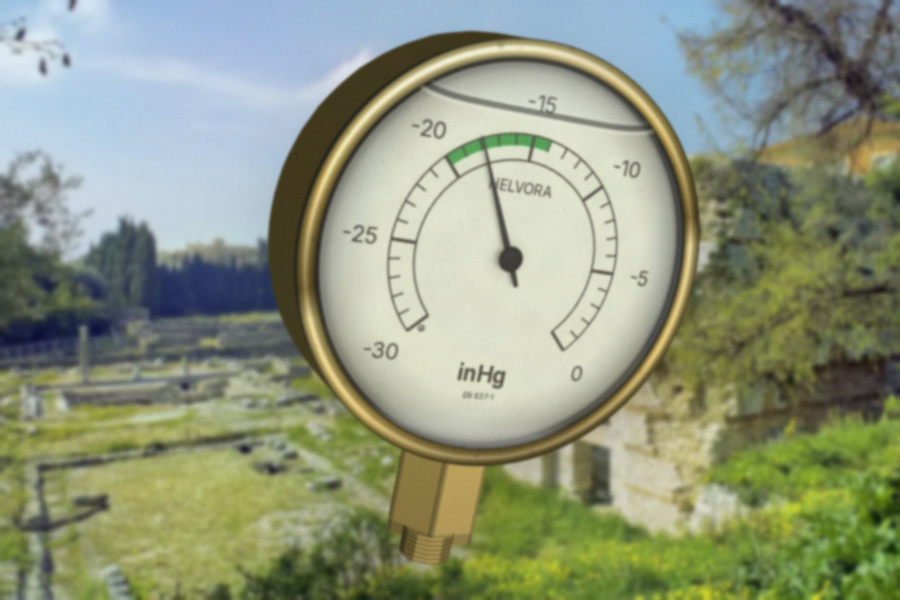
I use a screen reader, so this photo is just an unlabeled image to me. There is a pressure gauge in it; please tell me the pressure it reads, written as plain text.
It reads -18 inHg
